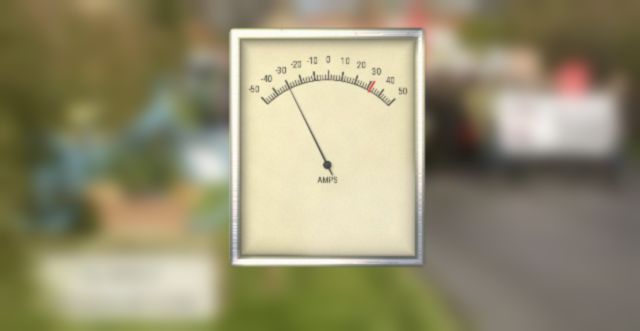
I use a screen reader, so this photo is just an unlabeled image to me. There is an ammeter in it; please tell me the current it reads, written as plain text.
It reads -30 A
